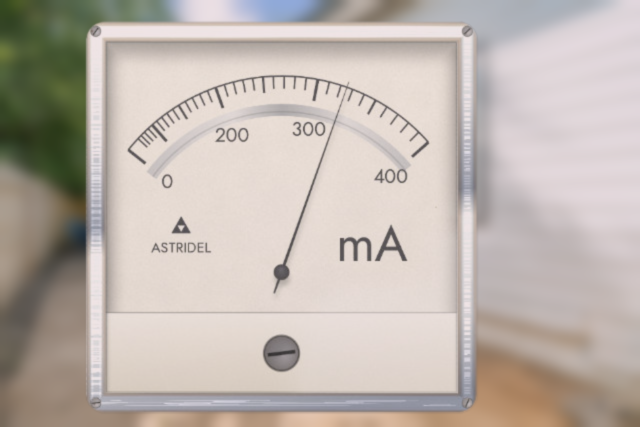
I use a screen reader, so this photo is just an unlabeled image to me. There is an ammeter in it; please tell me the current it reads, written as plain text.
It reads 325 mA
